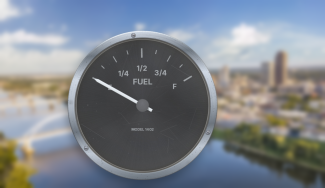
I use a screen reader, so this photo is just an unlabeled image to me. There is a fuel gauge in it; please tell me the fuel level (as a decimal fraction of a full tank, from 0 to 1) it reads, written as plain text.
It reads 0
